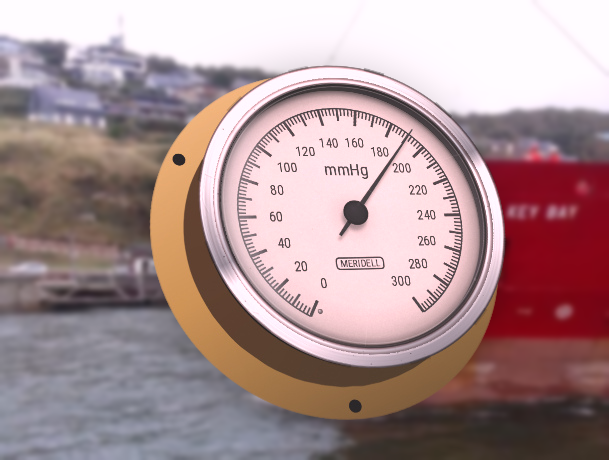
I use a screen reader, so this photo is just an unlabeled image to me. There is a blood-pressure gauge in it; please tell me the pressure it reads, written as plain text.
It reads 190 mmHg
